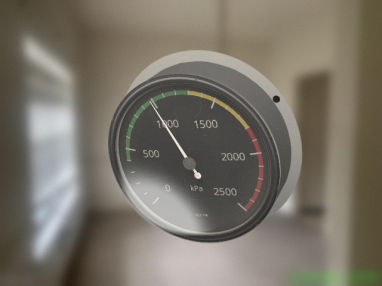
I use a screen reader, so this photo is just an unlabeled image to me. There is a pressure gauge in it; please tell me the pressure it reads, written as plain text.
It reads 1000 kPa
